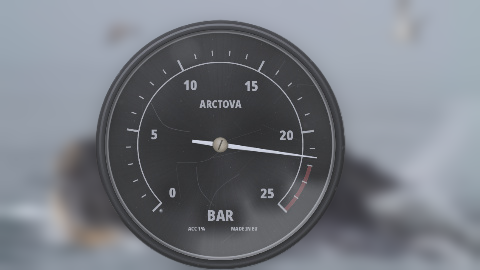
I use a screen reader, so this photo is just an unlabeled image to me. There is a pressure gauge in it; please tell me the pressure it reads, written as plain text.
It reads 21.5 bar
